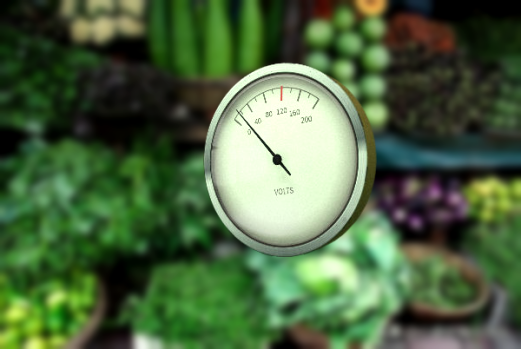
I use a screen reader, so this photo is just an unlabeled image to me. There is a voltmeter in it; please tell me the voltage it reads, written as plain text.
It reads 20 V
